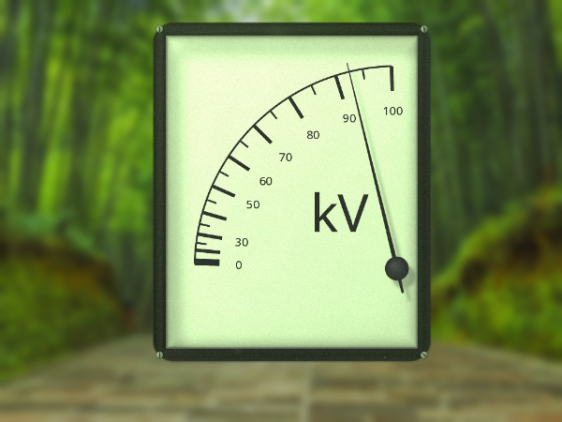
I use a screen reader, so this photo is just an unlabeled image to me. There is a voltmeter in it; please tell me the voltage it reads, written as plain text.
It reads 92.5 kV
